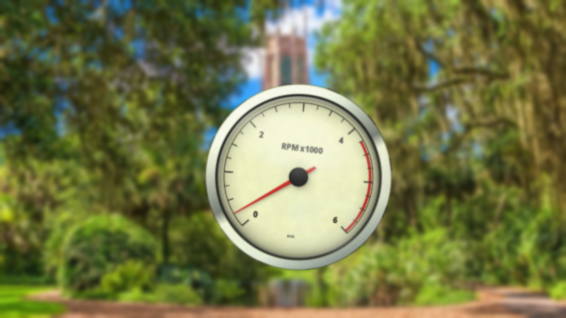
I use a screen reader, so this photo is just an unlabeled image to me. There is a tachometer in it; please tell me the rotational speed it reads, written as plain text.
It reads 250 rpm
